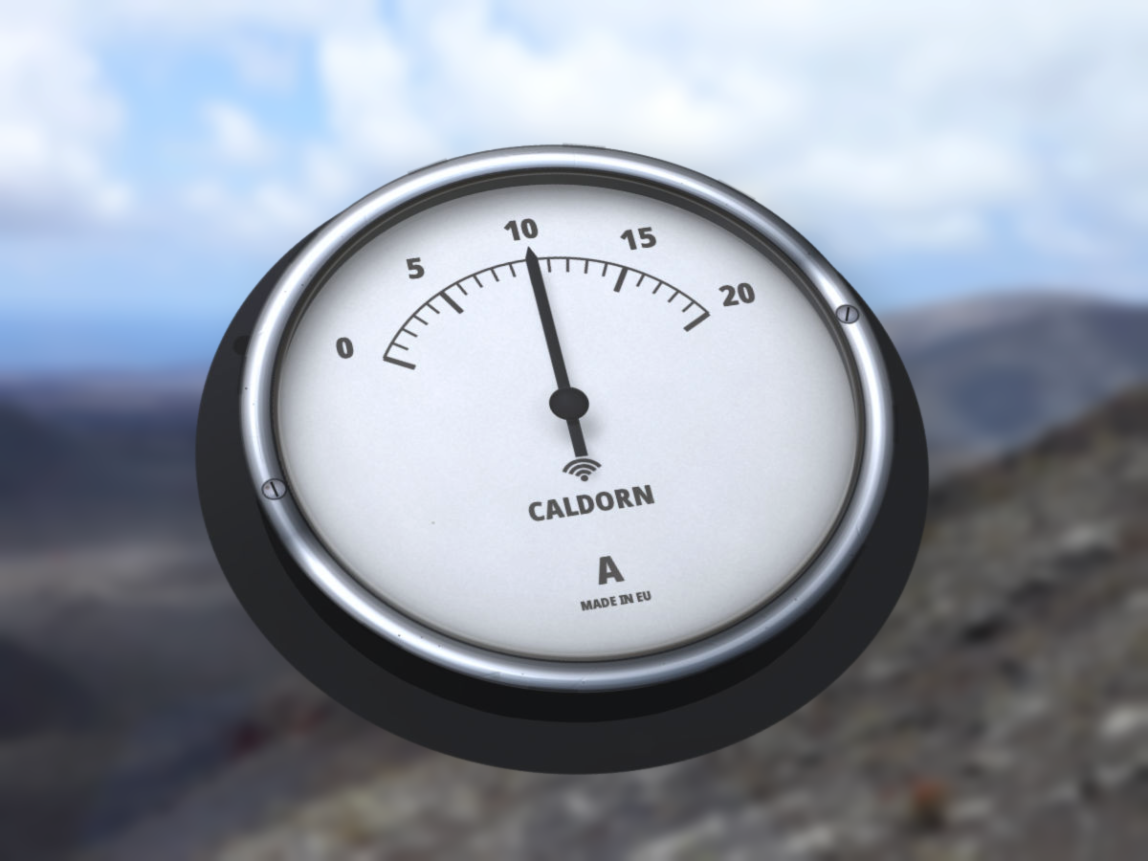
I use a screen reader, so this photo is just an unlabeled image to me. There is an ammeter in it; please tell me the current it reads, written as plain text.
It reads 10 A
